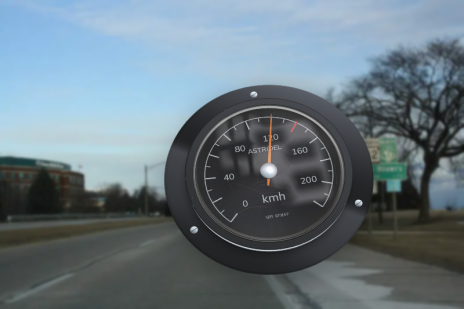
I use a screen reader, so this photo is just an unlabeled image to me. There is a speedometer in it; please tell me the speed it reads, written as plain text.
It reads 120 km/h
